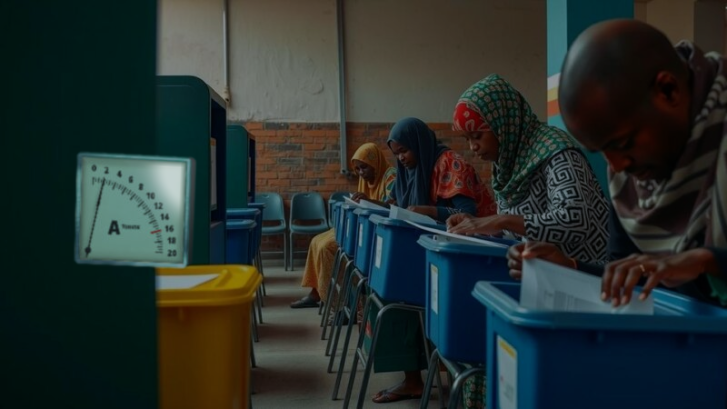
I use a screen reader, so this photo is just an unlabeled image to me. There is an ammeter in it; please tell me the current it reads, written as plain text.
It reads 2 A
